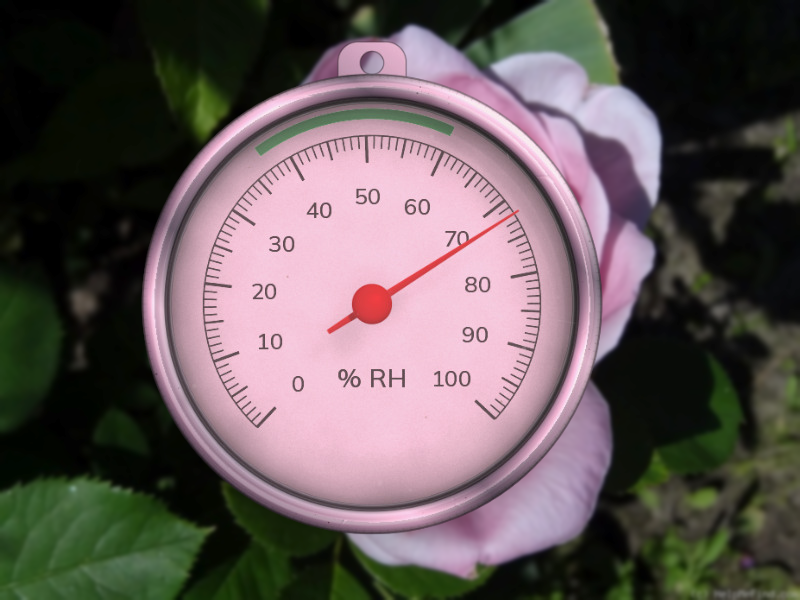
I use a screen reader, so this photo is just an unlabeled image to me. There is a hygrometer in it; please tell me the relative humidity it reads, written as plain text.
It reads 72 %
